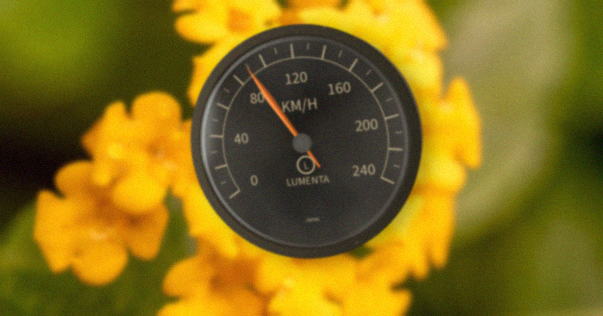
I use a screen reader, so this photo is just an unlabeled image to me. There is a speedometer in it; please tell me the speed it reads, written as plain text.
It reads 90 km/h
